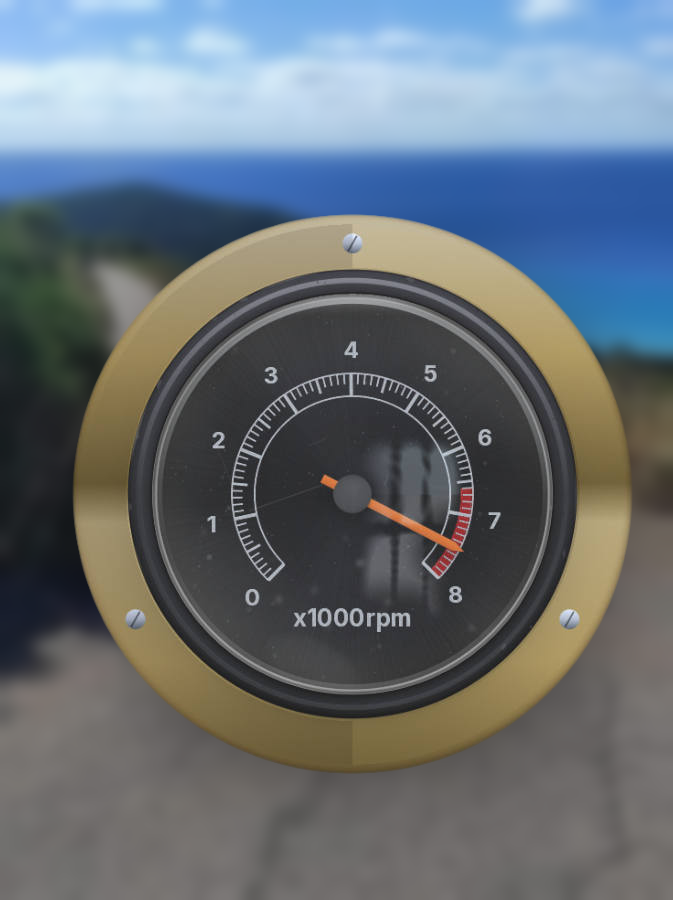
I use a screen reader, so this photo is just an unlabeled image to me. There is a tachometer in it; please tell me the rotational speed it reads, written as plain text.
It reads 7500 rpm
